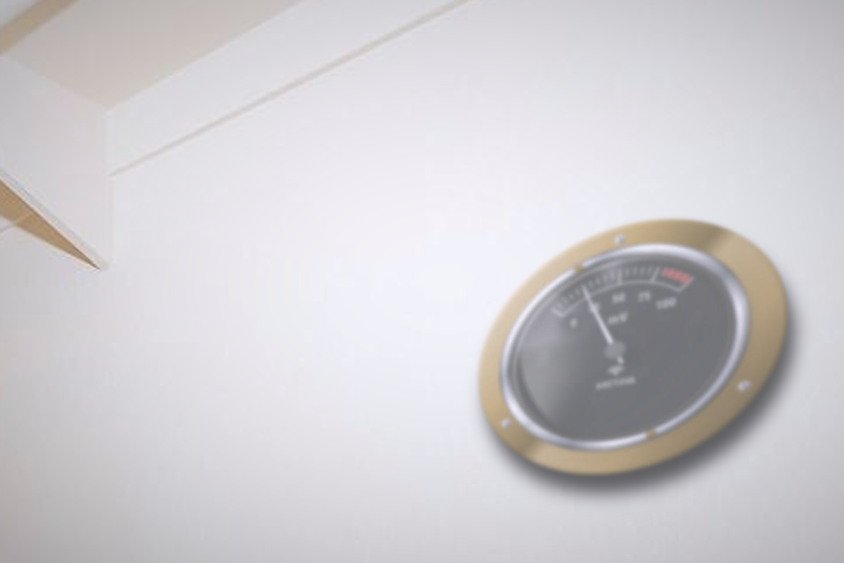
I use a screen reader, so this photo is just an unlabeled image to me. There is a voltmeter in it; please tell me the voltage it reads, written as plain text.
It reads 25 mV
